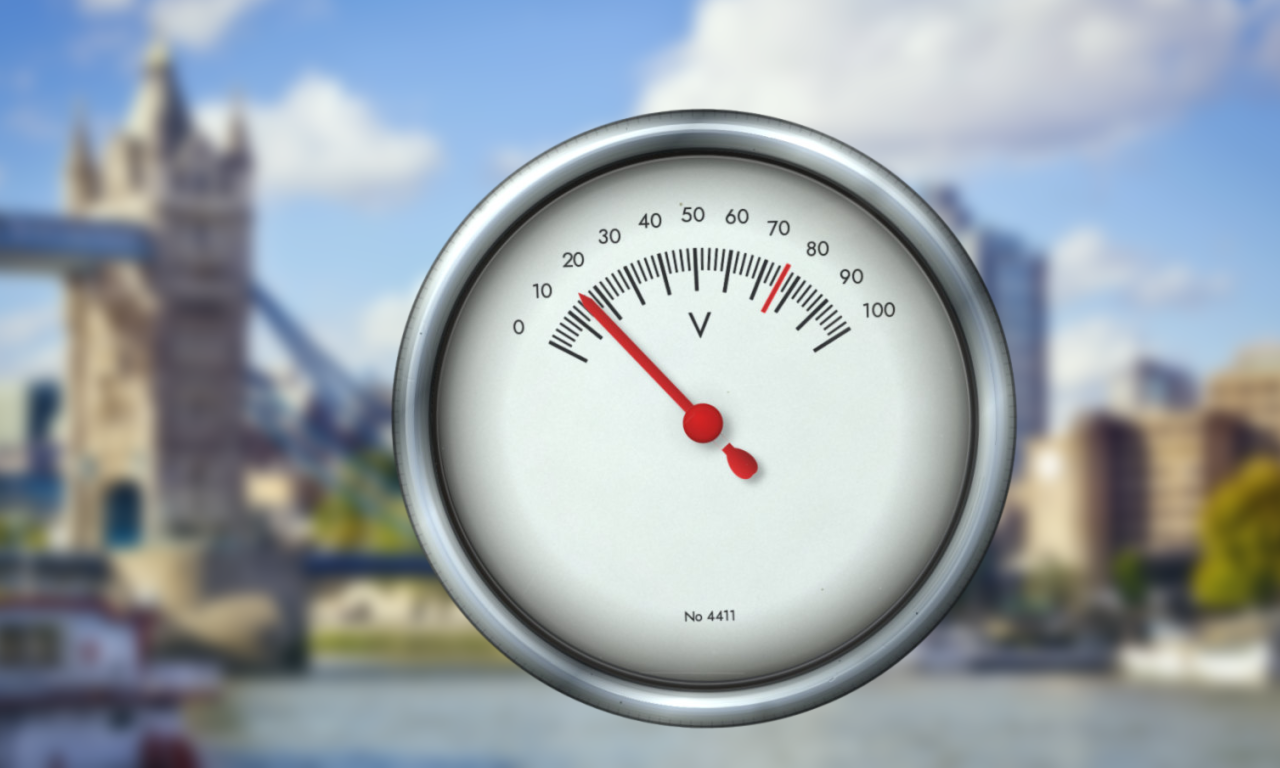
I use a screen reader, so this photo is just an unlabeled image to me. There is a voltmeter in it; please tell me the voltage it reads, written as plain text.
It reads 16 V
